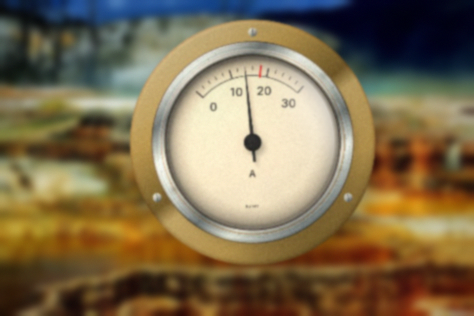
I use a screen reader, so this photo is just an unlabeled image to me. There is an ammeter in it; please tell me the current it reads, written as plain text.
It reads 14 A
